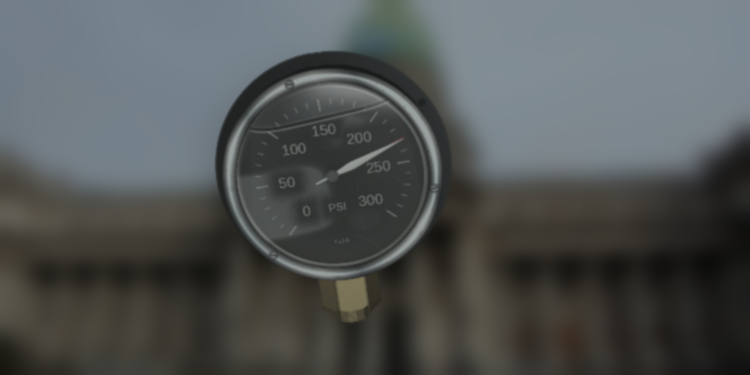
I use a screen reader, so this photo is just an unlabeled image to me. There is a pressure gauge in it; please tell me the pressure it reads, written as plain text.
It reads 230 psi
